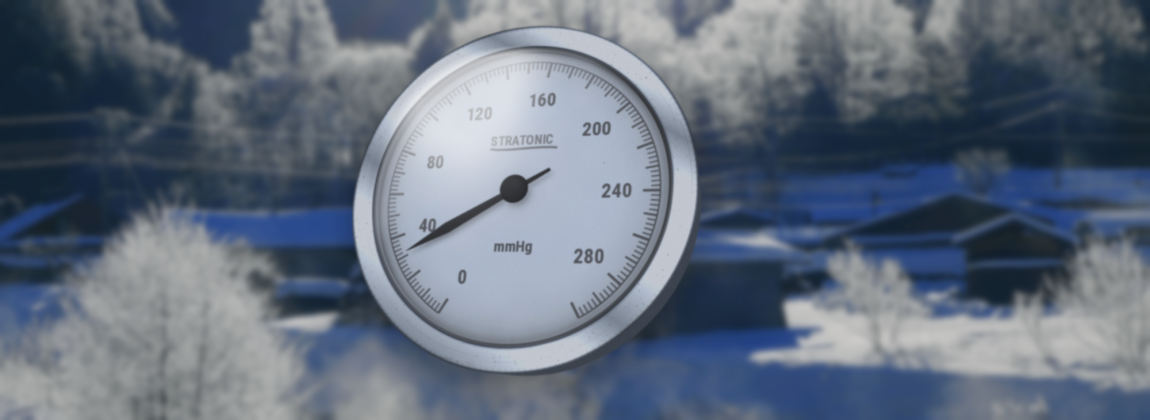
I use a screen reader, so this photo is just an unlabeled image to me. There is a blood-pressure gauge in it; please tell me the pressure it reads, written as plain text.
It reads 30 mmHg
